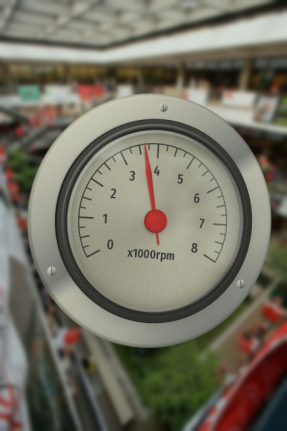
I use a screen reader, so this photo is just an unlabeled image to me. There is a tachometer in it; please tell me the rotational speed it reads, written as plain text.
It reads 3625 rpm
